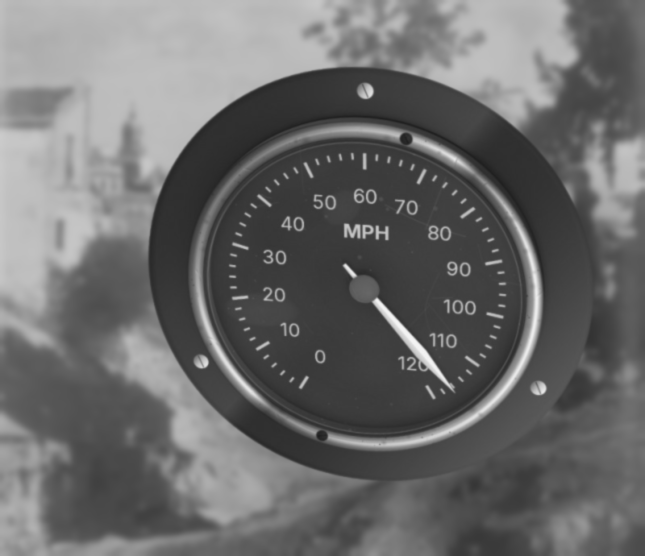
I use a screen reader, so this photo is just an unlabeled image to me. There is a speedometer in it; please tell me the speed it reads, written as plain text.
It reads 116 mph
